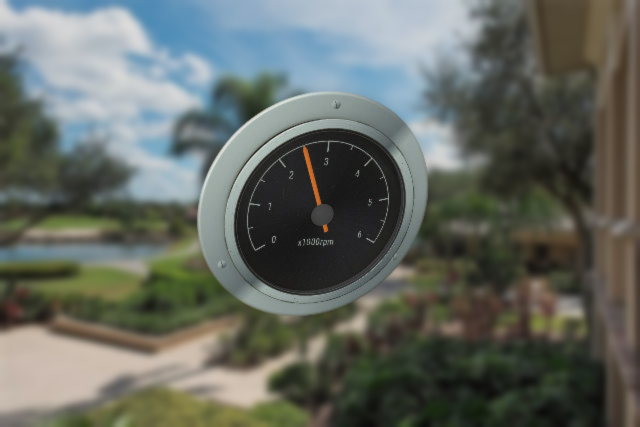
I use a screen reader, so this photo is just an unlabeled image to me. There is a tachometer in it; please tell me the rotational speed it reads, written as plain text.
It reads 2500 rpm
